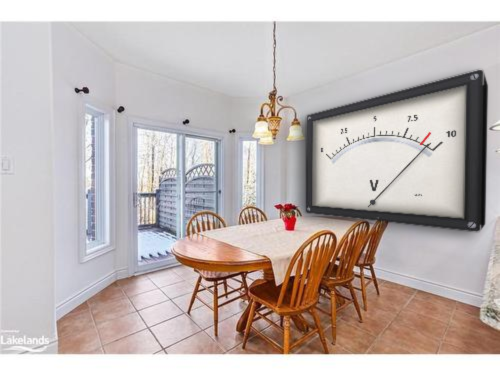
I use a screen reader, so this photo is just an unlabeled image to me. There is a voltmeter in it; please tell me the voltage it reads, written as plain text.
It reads 9.5 V
